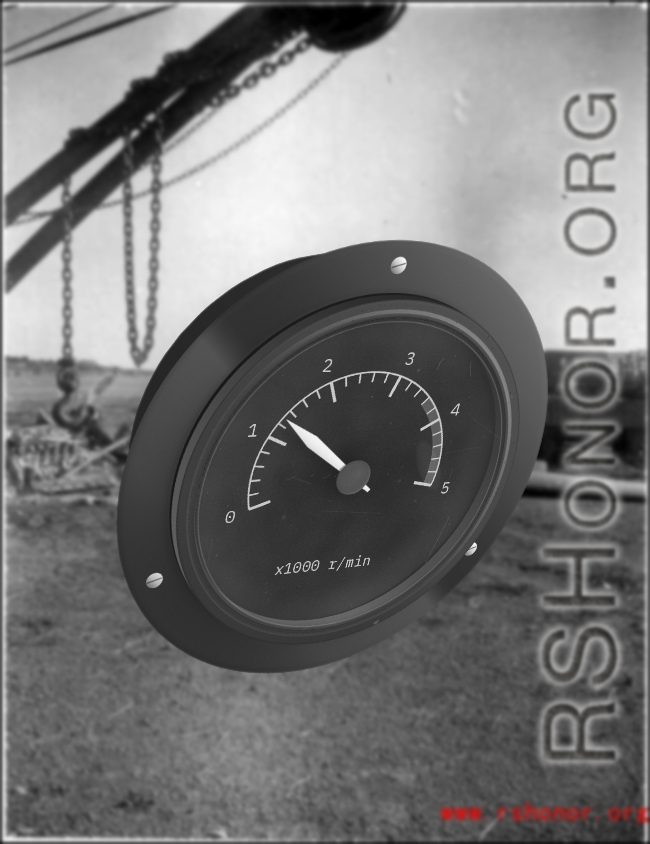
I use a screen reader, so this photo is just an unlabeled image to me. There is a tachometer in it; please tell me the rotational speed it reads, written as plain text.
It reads 1300 rpm
